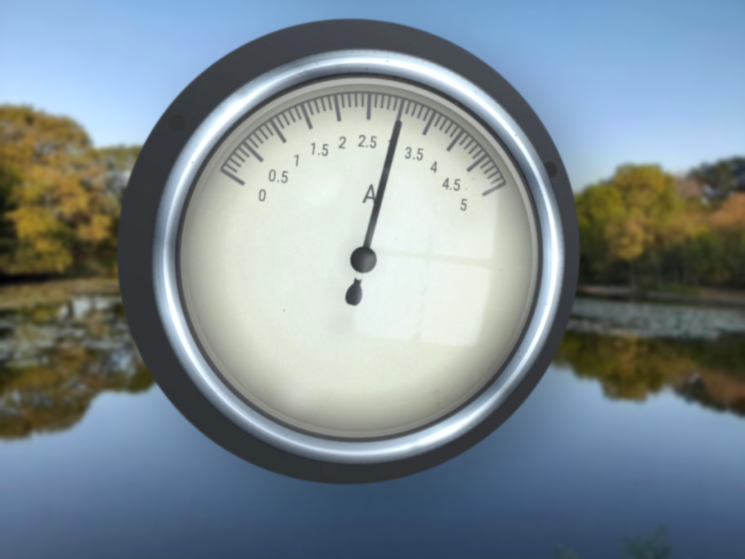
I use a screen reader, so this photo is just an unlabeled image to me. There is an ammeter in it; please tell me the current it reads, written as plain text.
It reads 3 A
